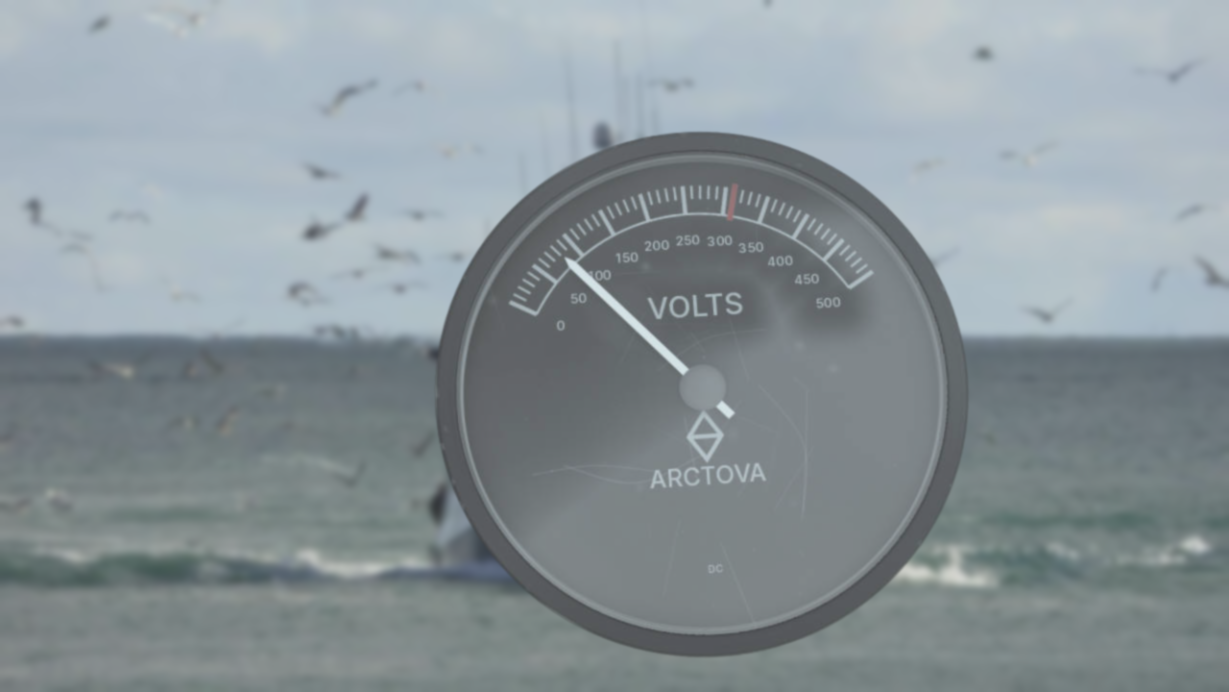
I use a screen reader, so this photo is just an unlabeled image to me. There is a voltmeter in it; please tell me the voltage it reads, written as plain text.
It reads 80 V
